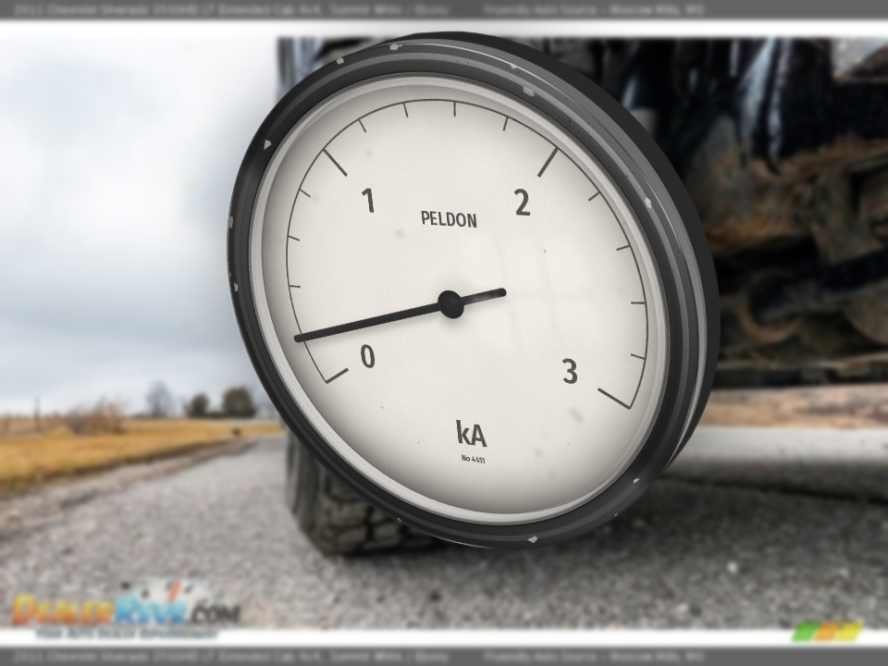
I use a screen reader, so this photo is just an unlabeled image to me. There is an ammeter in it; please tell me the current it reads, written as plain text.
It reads 0.2 kA
